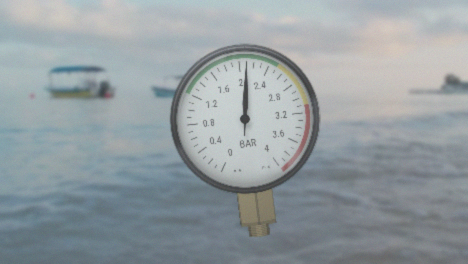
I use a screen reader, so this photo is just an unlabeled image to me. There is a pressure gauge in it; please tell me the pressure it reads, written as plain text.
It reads 2.1 bar
